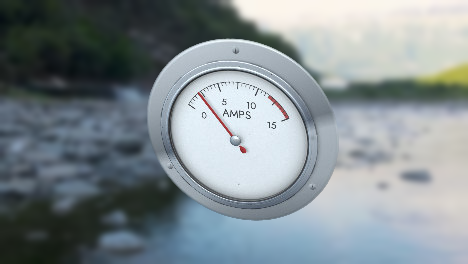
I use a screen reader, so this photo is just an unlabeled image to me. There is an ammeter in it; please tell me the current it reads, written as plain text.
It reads 2.5 A
